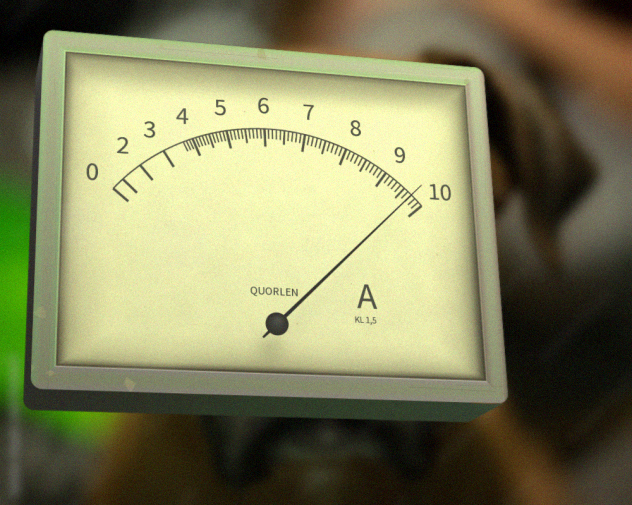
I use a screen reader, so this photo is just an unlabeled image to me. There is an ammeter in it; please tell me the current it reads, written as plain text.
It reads 9.7 A
